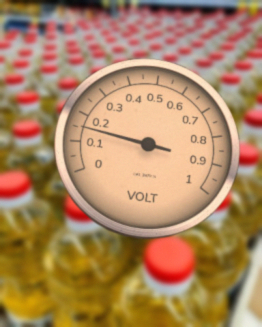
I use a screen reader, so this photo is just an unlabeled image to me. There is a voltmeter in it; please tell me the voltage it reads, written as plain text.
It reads 0.15 V
